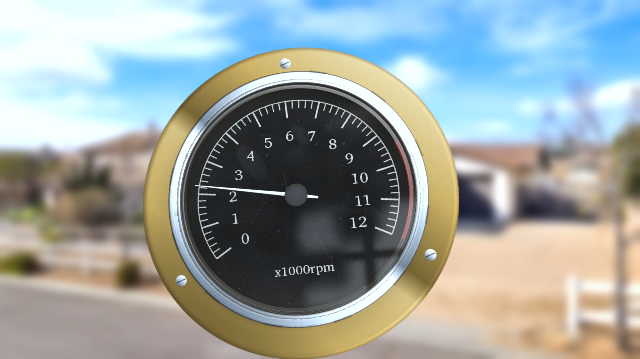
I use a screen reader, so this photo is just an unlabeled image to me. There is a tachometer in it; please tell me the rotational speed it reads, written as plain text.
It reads 2200 rpm
